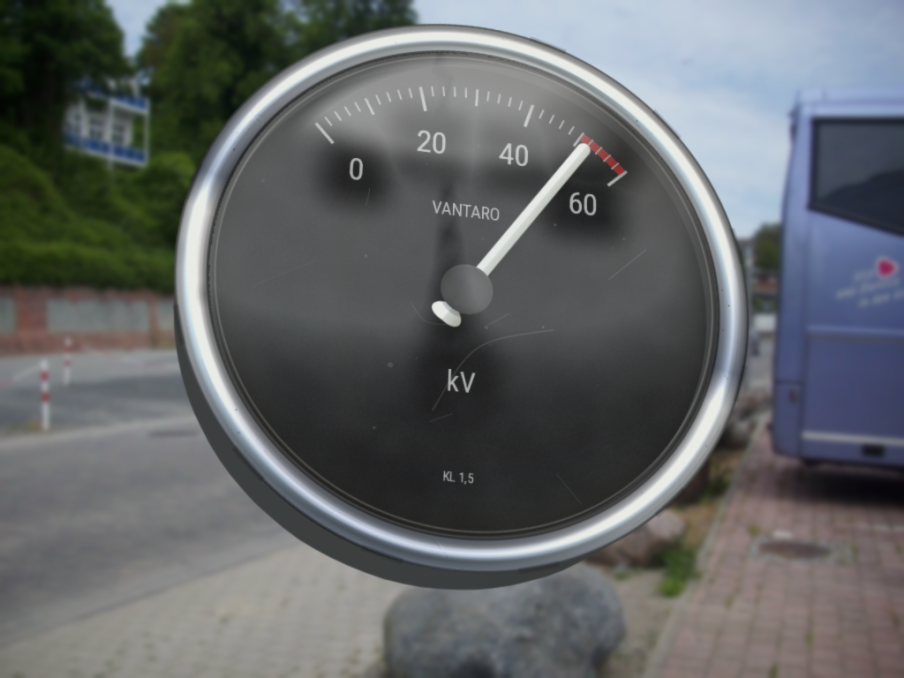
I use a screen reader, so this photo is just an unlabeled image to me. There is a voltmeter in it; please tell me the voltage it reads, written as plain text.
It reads 52 kV
